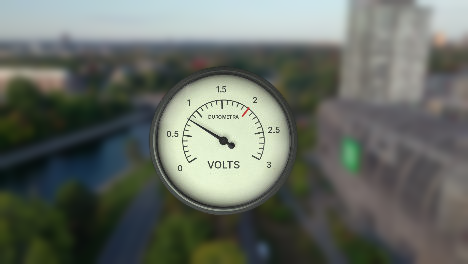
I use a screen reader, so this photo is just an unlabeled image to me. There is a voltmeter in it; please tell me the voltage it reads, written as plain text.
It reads 0.8 V
